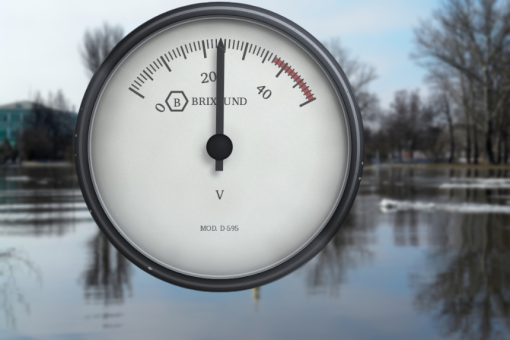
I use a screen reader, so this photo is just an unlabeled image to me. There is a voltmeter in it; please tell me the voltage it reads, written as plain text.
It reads 24 V
